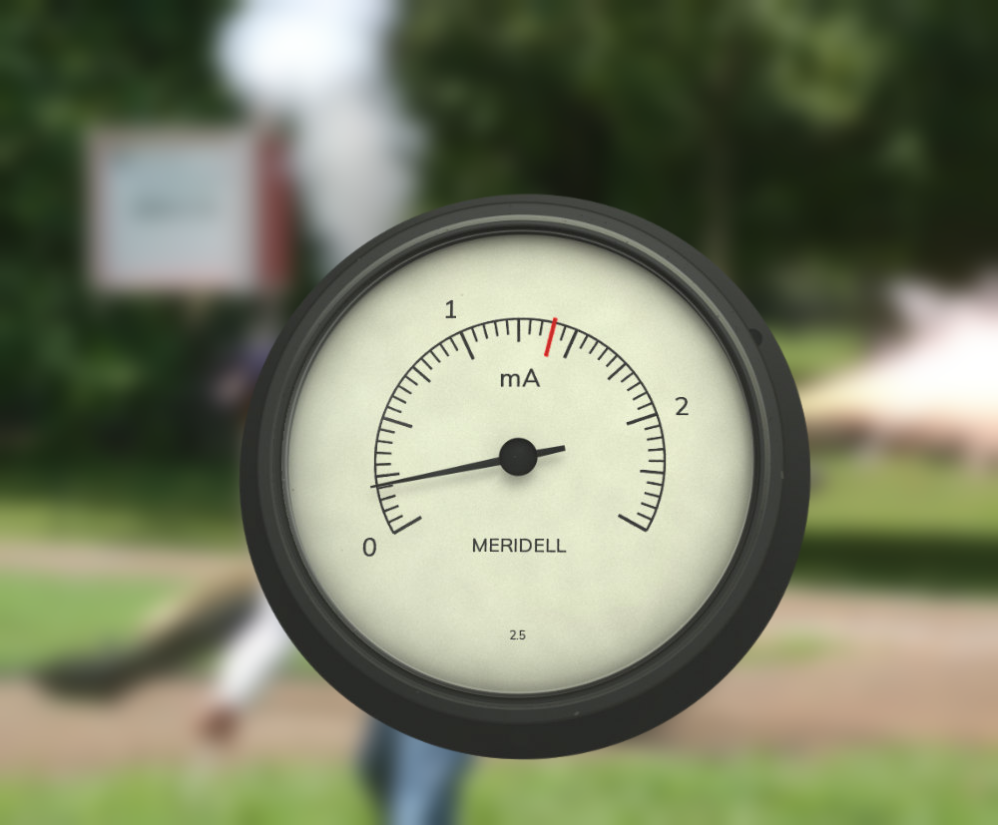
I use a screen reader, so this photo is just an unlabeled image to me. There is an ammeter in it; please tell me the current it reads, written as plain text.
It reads 0.2 mA
